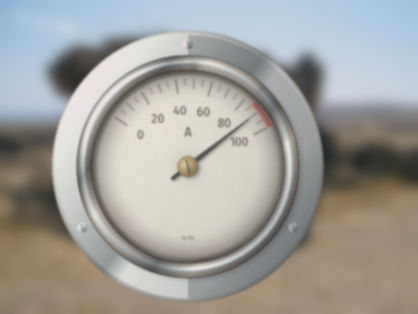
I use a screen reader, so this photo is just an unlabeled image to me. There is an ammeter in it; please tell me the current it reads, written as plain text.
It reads 90 A
